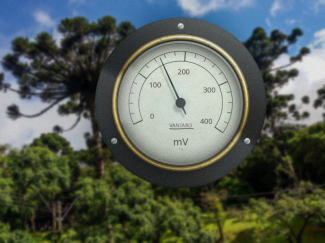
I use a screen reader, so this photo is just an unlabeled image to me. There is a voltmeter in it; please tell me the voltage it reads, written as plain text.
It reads 150 mV
